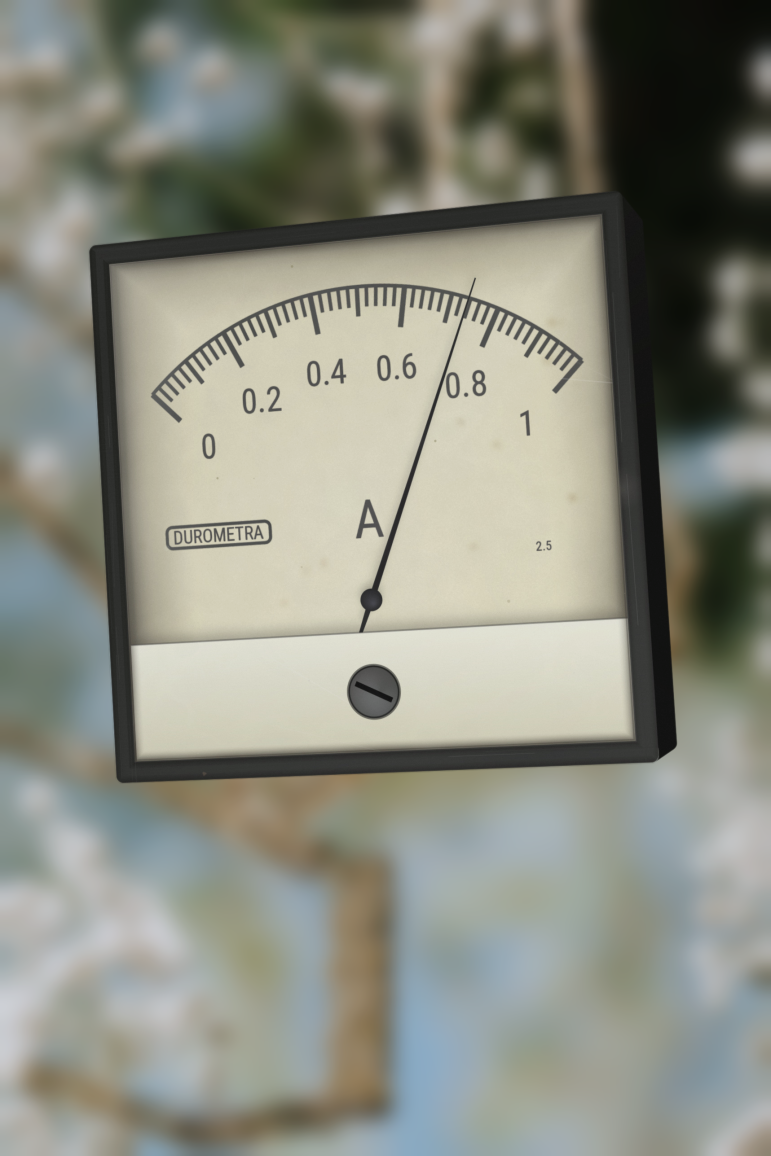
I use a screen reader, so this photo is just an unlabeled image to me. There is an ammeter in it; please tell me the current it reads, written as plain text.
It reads 0.74 A
